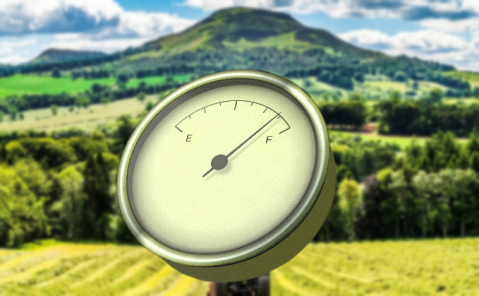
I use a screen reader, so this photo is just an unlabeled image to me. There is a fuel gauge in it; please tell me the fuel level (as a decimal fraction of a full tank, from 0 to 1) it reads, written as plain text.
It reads 0.875
